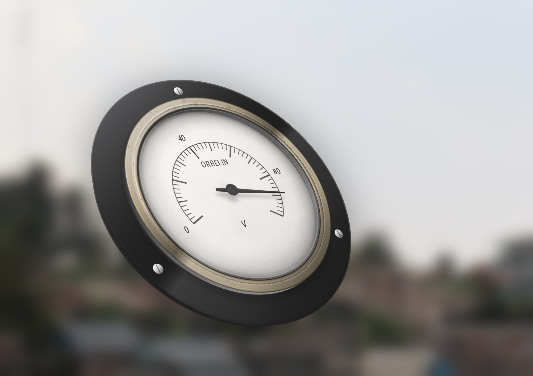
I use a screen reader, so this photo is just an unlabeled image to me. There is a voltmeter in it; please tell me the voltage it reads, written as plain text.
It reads 90 V
